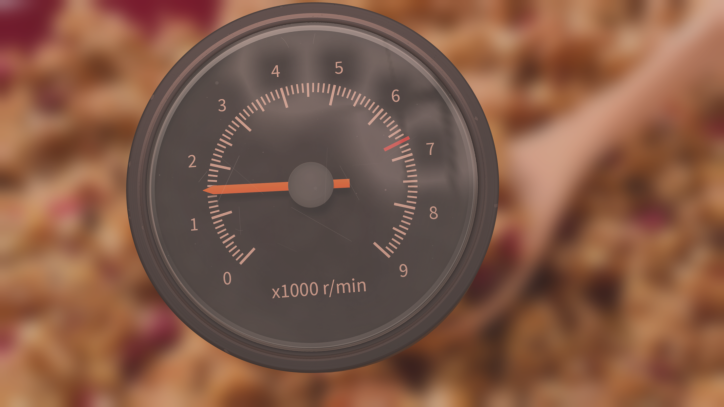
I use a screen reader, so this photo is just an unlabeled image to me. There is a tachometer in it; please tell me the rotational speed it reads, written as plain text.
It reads 1500 rpm
